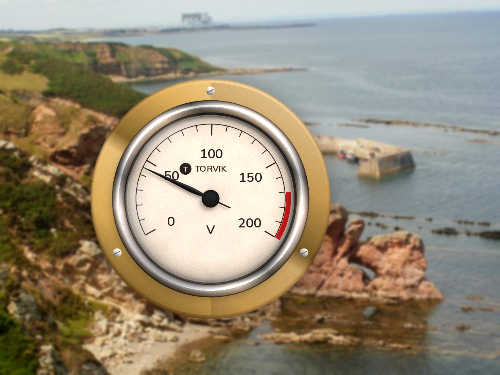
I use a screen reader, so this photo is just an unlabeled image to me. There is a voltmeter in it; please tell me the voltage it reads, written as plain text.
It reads 45 V
